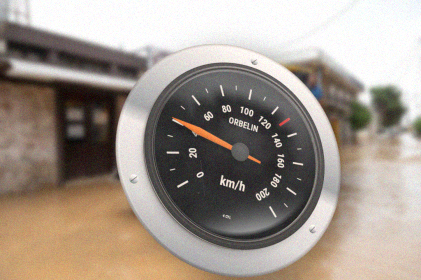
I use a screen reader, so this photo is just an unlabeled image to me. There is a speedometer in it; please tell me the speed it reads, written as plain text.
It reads 40 km/h
